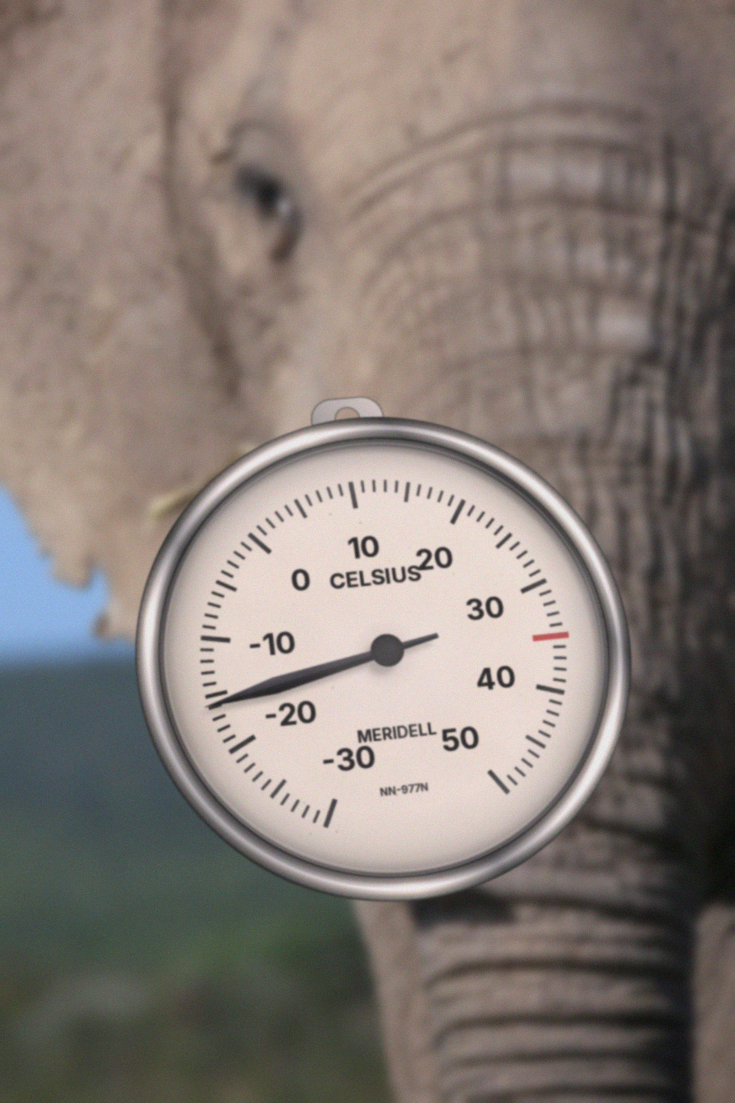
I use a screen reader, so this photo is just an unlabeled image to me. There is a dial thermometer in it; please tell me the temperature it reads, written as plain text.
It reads -16 °C
